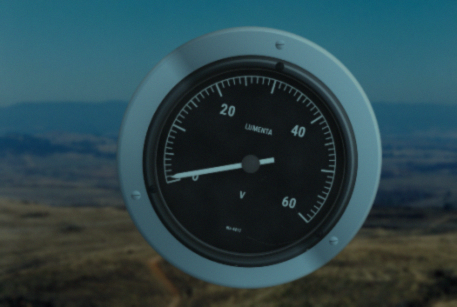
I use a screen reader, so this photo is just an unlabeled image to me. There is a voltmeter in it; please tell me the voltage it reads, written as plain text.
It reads 1 V
